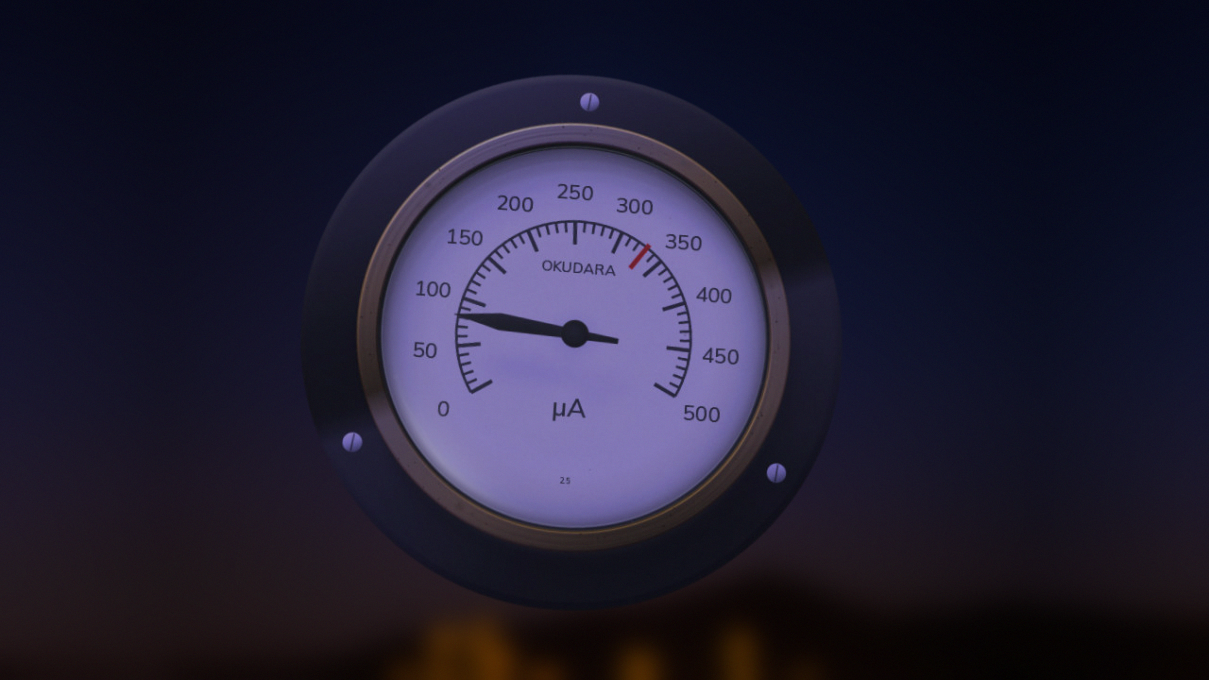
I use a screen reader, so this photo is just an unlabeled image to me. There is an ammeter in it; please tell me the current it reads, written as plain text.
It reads 80 µA
